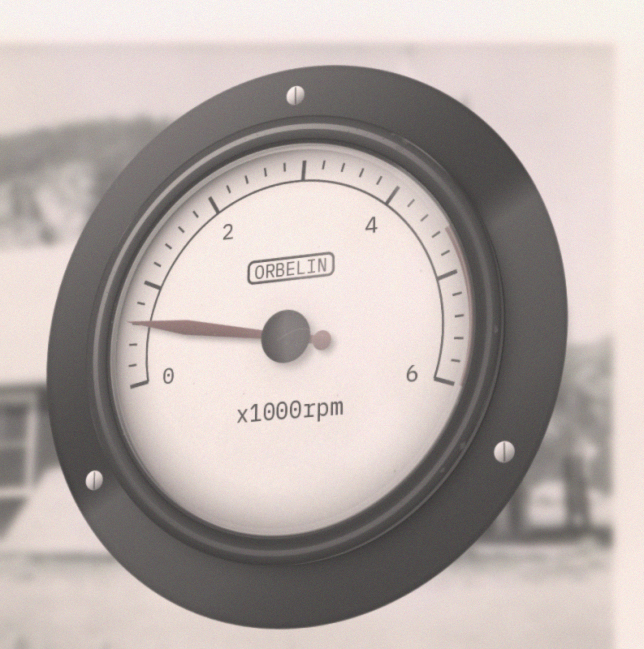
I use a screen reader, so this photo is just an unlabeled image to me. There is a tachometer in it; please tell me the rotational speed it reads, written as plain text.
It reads 600 rpm
